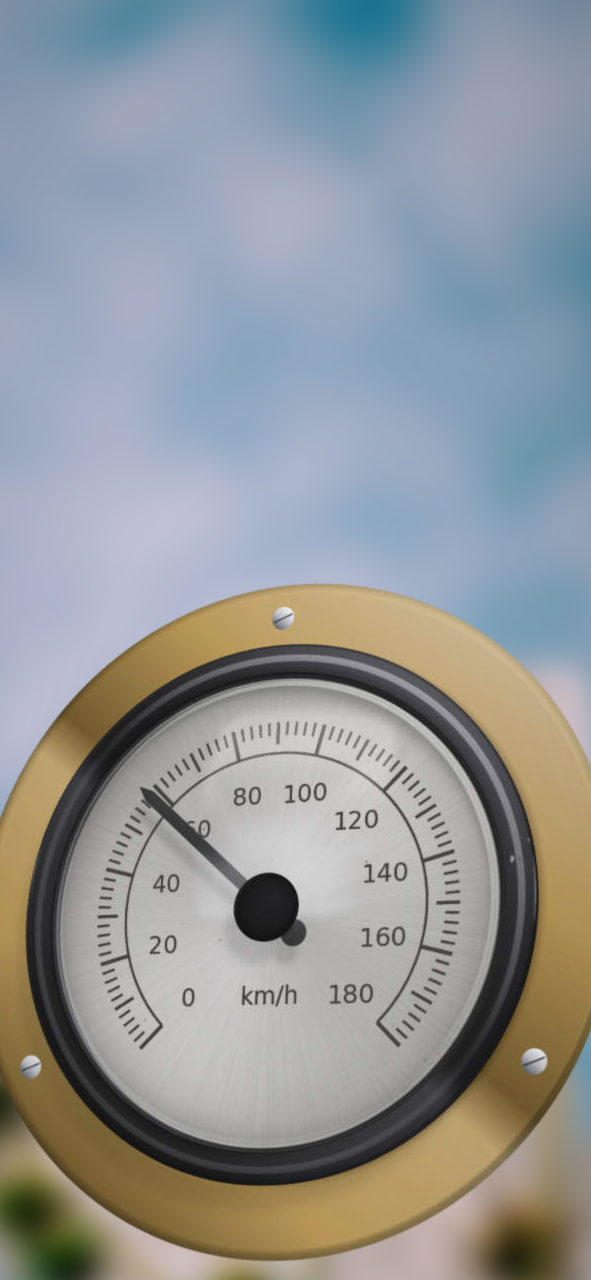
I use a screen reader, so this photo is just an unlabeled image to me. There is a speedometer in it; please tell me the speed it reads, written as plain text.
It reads 58 km/h
